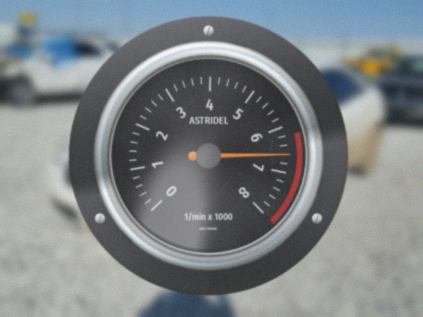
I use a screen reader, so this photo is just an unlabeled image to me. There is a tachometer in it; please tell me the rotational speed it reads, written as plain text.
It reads 6600 rpm
